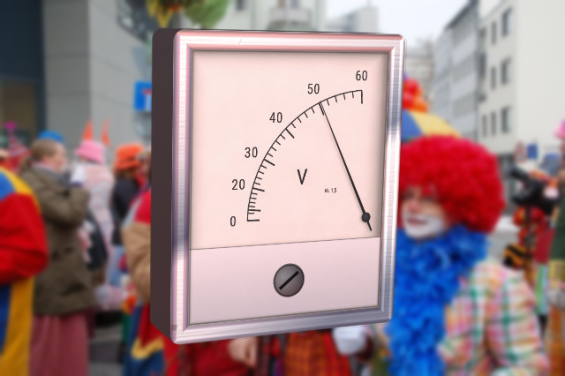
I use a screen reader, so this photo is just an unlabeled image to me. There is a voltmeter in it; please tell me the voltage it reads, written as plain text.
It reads 50 V
